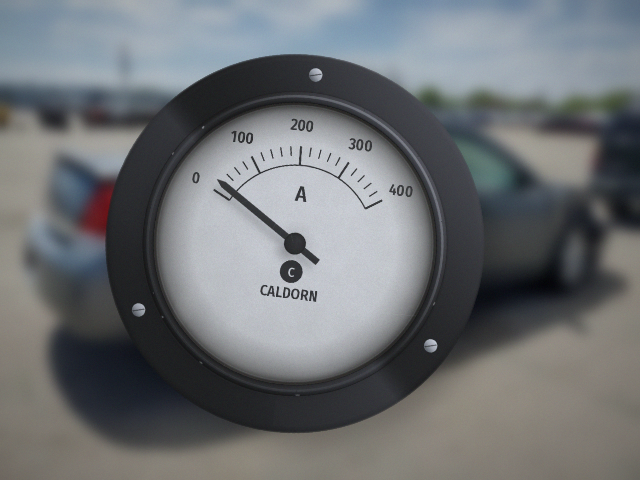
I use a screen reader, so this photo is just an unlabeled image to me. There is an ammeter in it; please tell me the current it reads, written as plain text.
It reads 20 A
